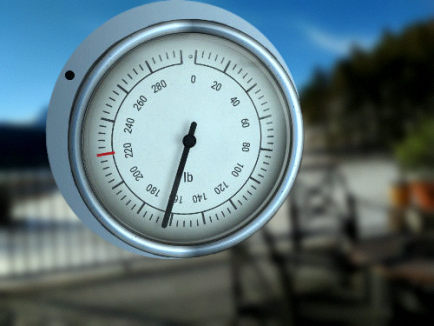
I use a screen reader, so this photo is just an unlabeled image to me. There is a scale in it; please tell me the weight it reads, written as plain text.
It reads 164 lb
